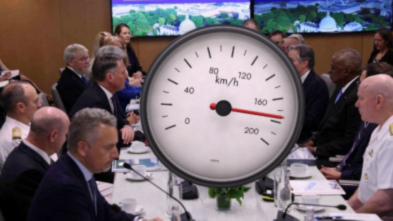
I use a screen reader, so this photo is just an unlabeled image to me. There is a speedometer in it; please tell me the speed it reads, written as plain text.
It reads 175 km/h
